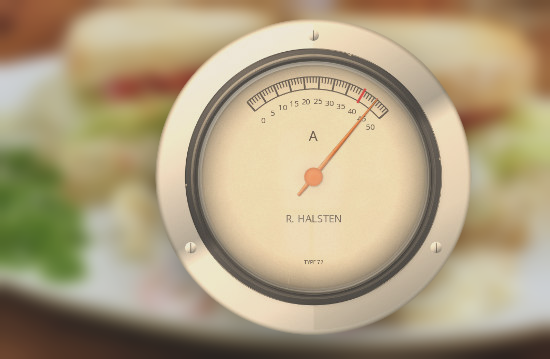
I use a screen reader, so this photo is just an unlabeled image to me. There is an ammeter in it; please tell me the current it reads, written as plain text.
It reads 45 A
